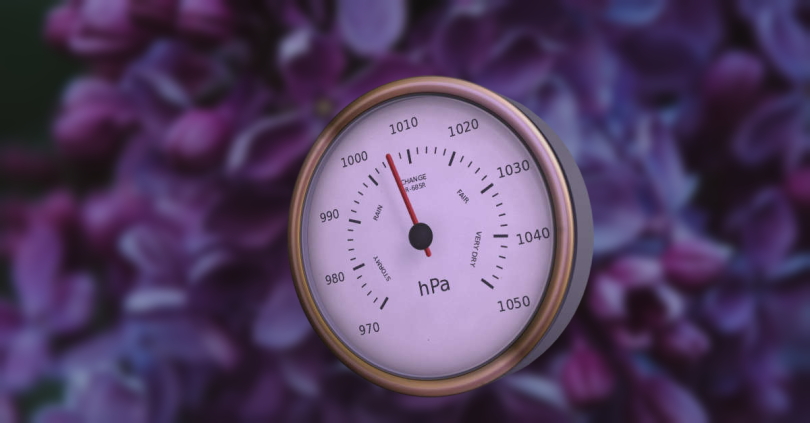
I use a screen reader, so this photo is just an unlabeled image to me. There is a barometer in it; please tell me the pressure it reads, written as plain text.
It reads 1006 hPa
